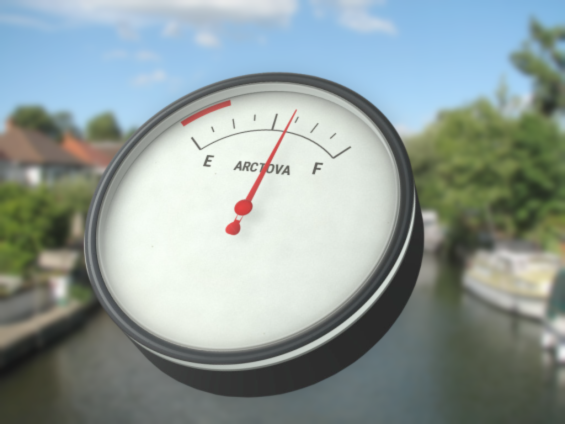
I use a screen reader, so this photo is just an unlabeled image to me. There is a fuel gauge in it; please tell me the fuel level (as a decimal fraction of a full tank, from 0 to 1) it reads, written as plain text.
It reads 0.625
